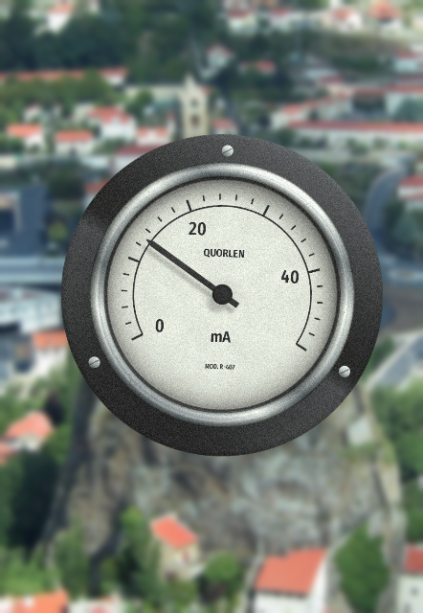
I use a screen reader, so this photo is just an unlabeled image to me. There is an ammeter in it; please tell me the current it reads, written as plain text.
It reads 13 mA
